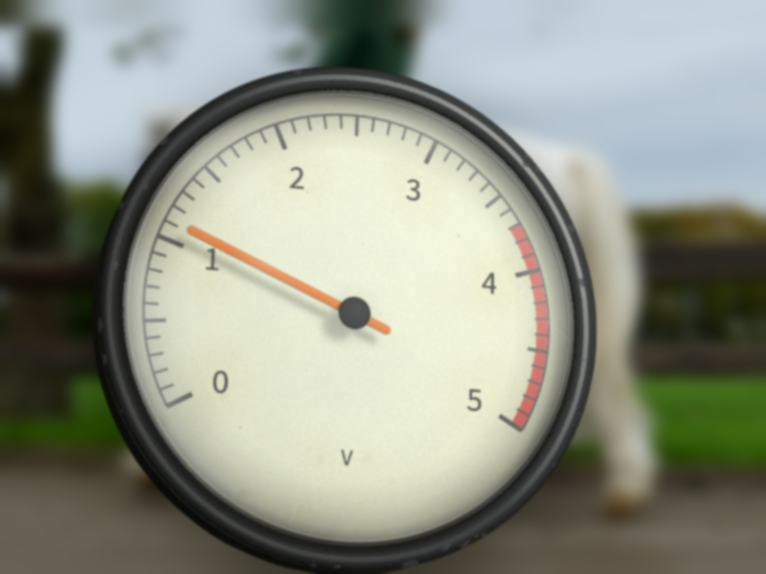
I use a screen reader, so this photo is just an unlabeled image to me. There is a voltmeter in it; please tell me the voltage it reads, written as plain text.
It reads 1.1 V
